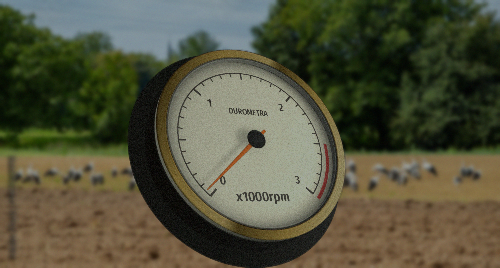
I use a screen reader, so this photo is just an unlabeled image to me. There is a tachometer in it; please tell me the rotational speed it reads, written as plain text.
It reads 50 rpm
